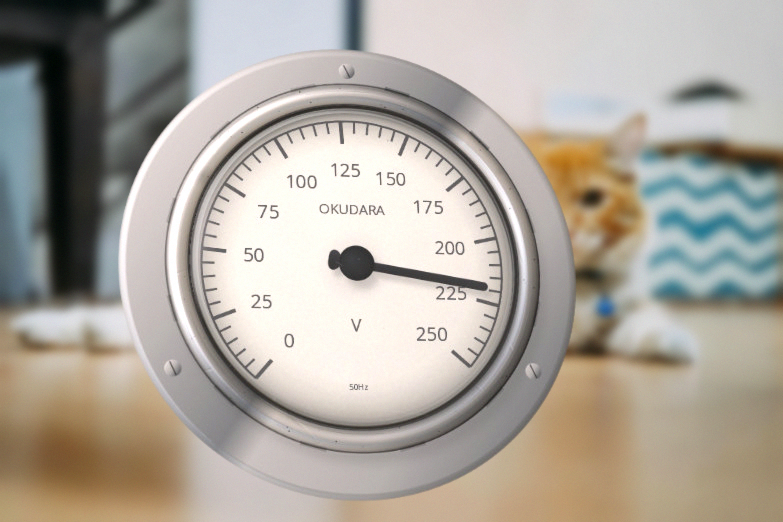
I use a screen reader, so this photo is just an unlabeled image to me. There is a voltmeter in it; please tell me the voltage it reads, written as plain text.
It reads 220 V
